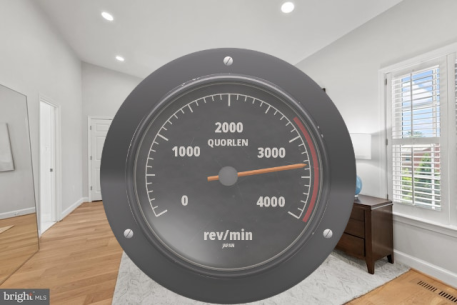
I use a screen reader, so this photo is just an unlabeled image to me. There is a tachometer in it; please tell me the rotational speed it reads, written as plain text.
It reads 3350 rpm
